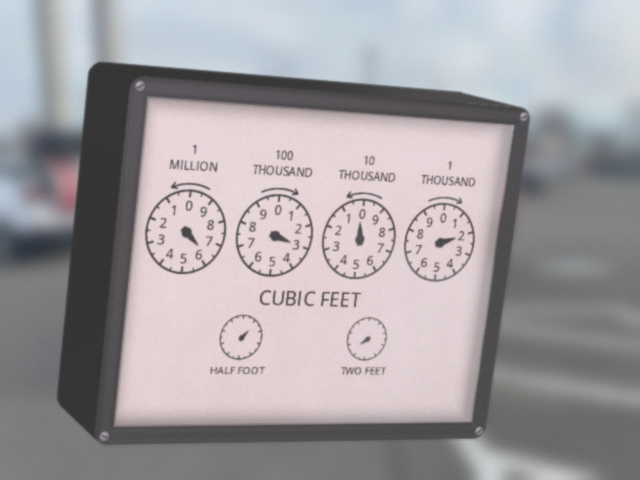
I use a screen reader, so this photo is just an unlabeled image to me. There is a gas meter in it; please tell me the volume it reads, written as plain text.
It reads 630200 ft³
